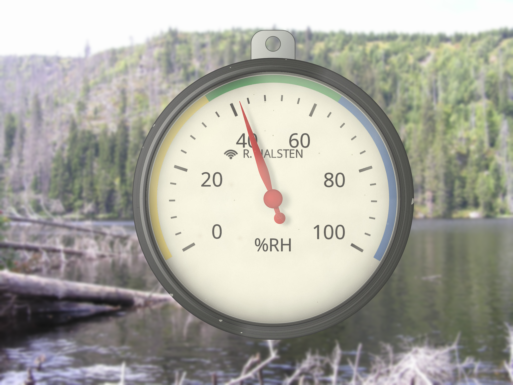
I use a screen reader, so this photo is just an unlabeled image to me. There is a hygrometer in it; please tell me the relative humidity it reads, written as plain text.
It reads 42 %
